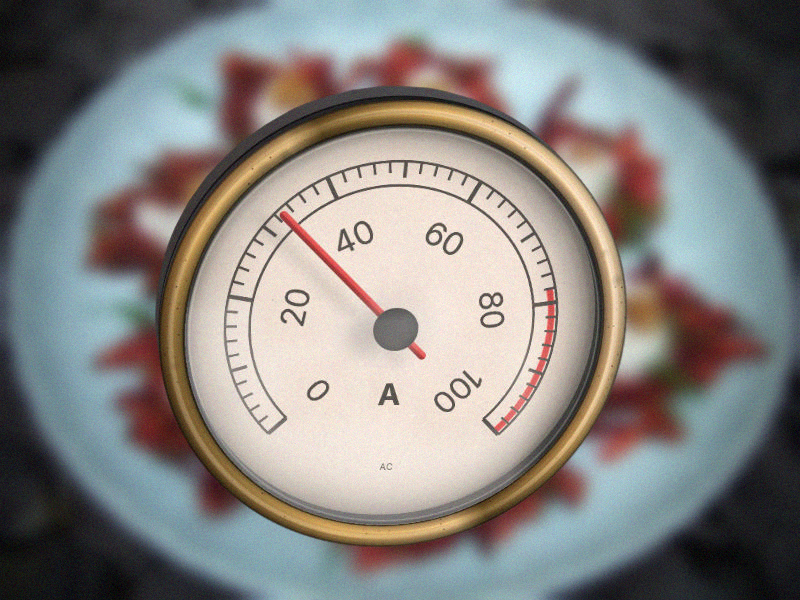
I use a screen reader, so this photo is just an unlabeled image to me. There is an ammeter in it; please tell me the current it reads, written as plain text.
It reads 33 A
